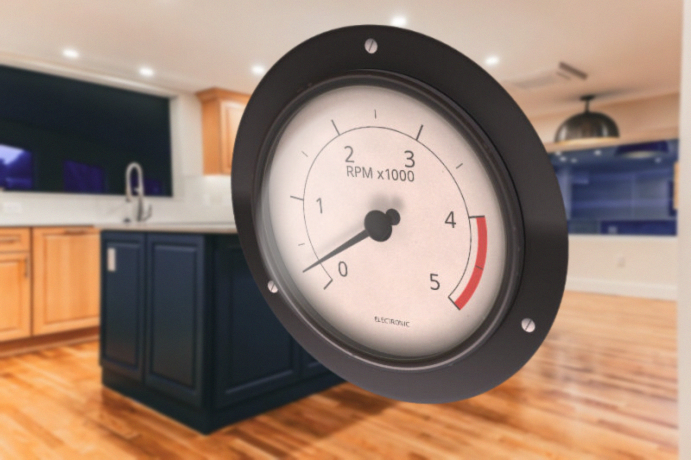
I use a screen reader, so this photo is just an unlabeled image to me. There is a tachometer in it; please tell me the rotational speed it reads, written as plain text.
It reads 250 rpm
